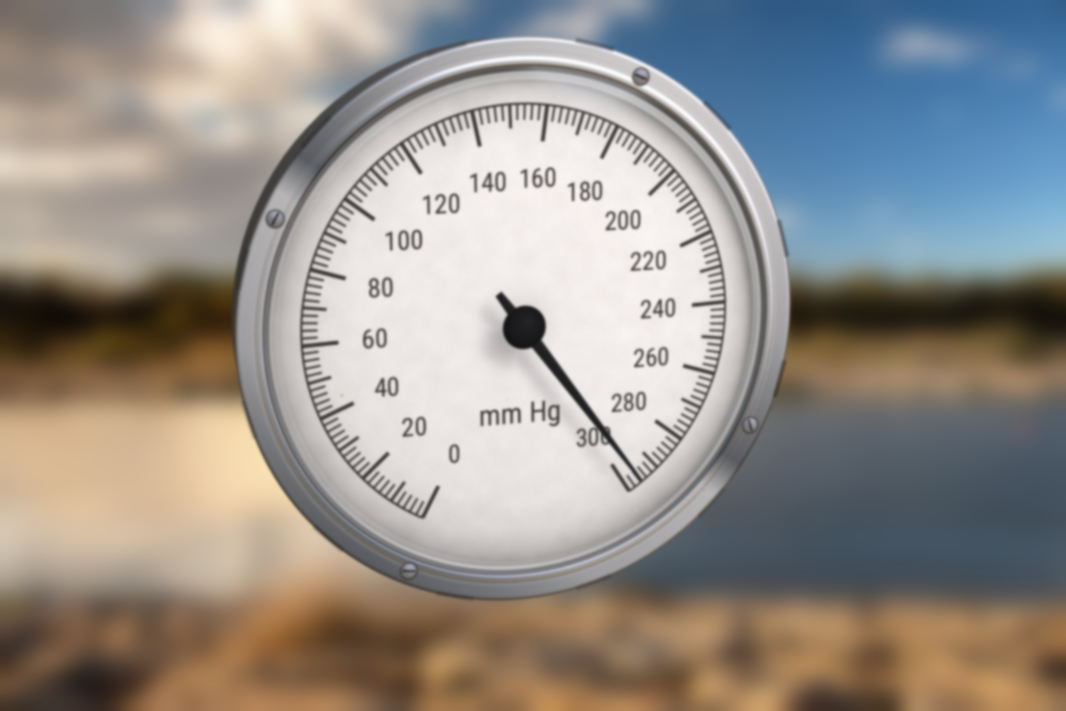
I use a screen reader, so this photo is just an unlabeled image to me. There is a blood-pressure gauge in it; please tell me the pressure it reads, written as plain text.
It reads 296 mmHg
